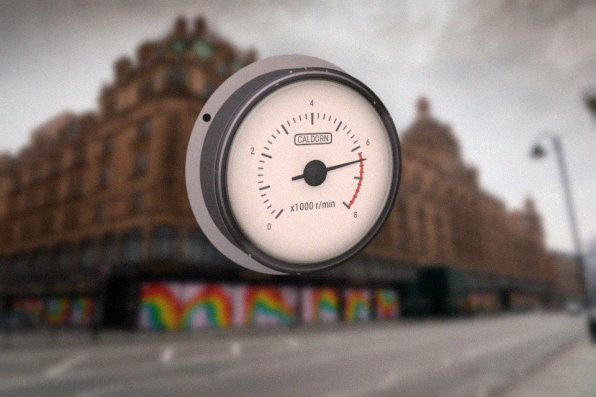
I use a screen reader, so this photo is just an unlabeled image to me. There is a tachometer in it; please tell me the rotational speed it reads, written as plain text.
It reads 6400 rpm
